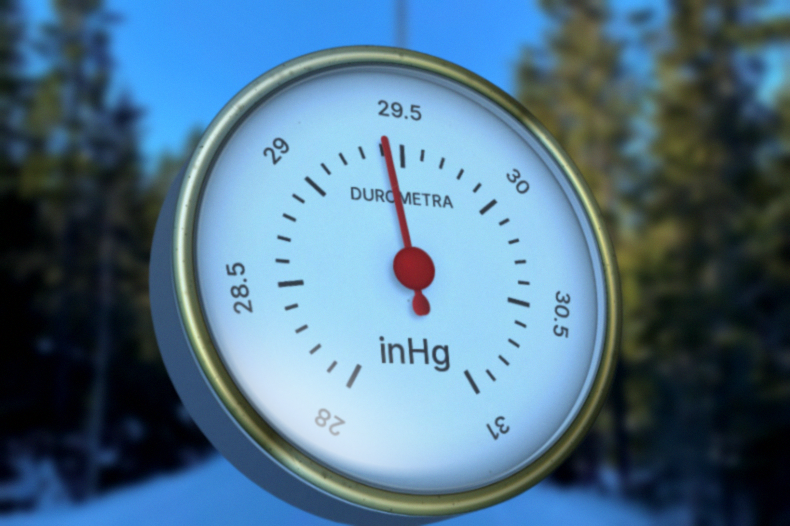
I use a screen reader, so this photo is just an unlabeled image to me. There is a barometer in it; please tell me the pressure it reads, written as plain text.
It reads 29.4 inHg
